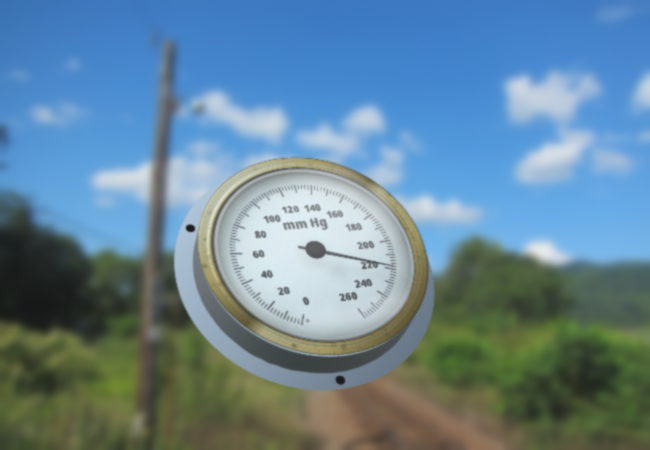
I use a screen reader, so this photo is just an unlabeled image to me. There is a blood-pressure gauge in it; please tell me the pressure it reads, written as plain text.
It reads 220 mmHg
